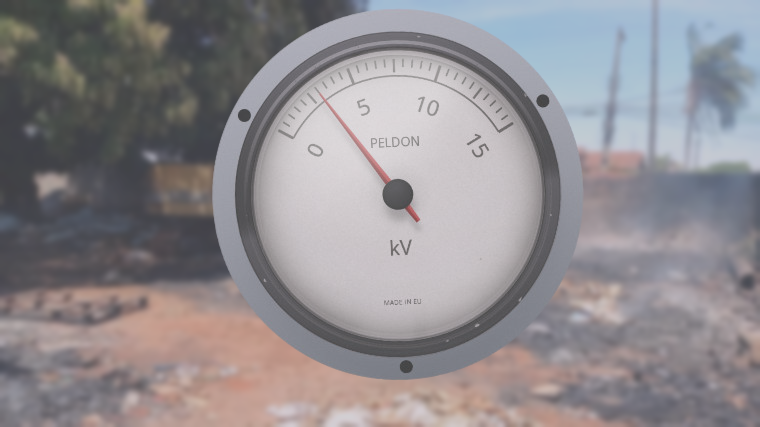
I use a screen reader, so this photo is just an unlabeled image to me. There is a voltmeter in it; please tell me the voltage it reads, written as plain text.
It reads 3 kV
